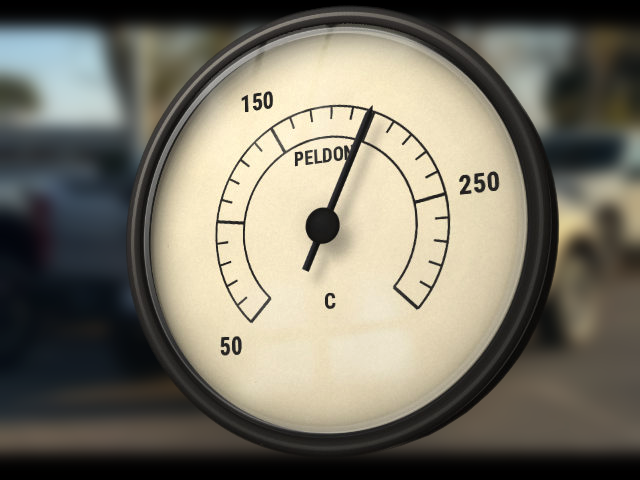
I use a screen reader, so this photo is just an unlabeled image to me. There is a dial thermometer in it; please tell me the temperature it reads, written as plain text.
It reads 200 °C
